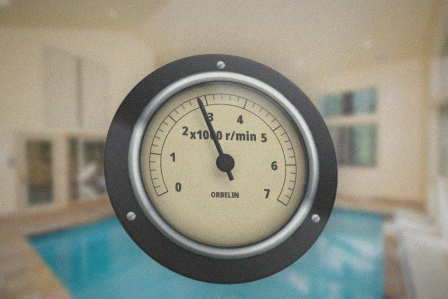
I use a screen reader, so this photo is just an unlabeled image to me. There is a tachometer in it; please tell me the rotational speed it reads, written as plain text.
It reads 2800 rpm
